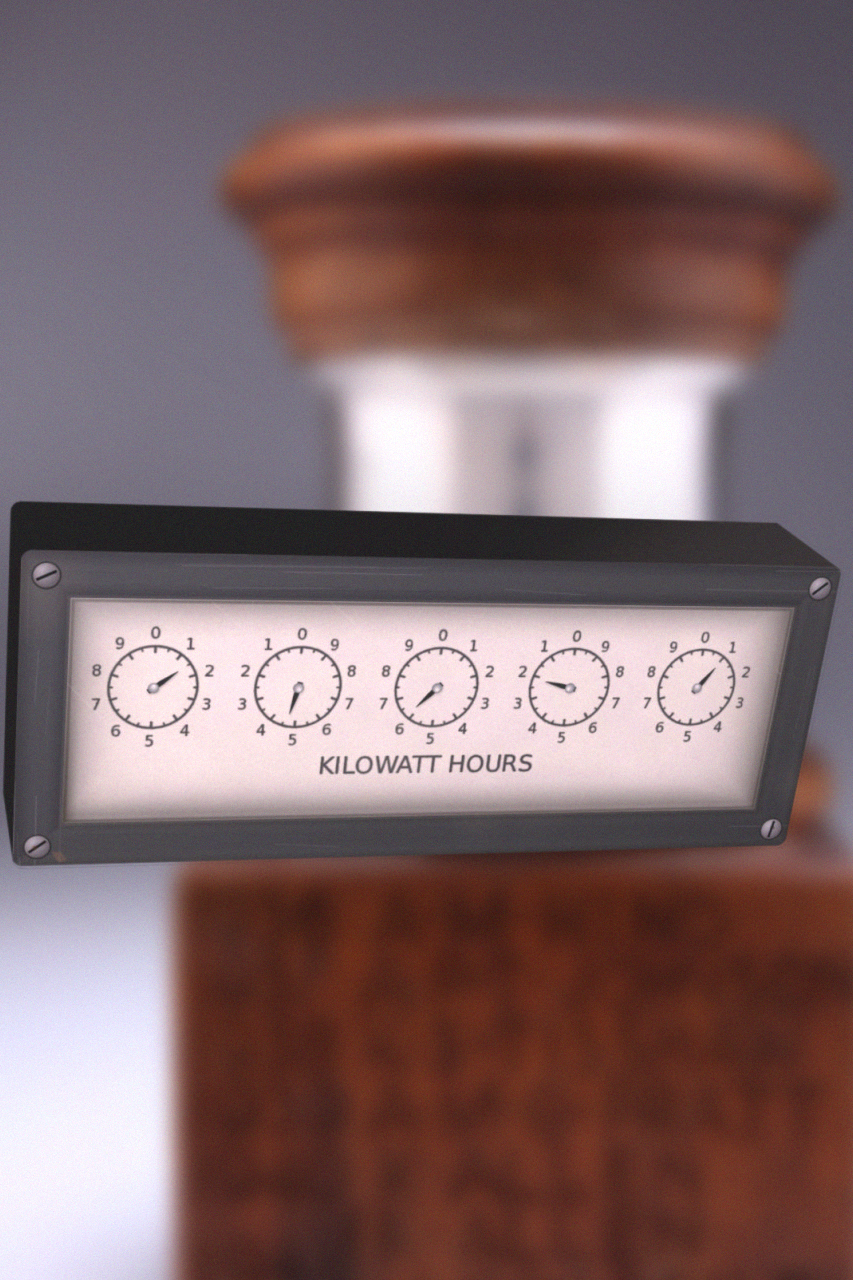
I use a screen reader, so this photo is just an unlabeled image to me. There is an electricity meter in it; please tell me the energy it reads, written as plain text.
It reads 14621 kWh
